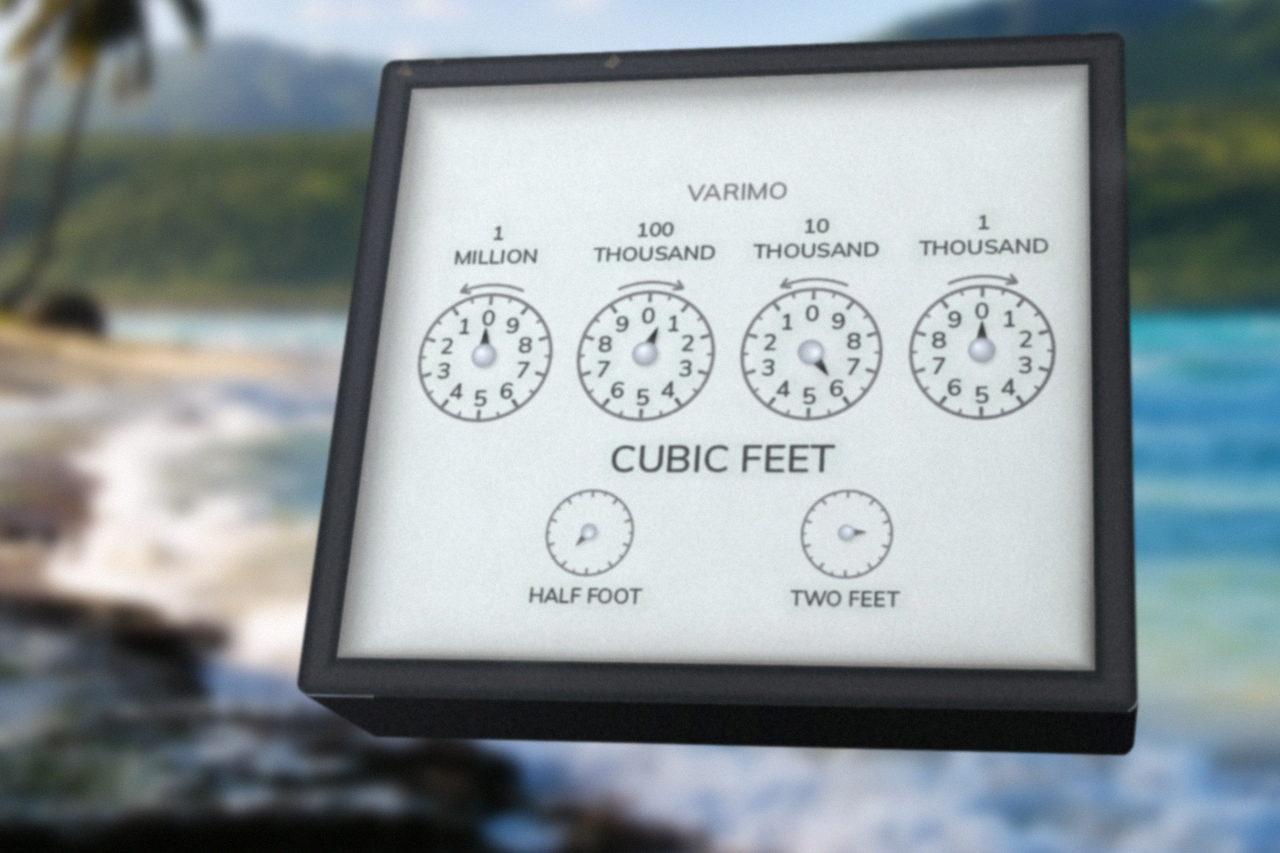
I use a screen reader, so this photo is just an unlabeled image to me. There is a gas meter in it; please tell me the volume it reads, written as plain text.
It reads 6000 ft³
